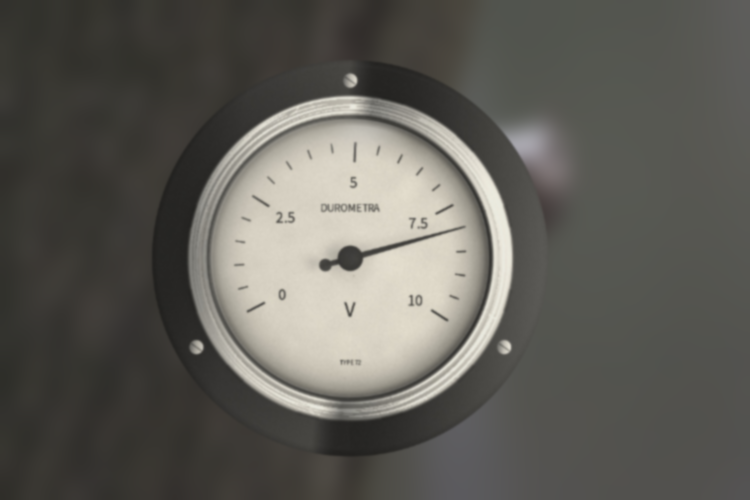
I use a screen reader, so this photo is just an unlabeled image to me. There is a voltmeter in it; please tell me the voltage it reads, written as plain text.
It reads 8 V
